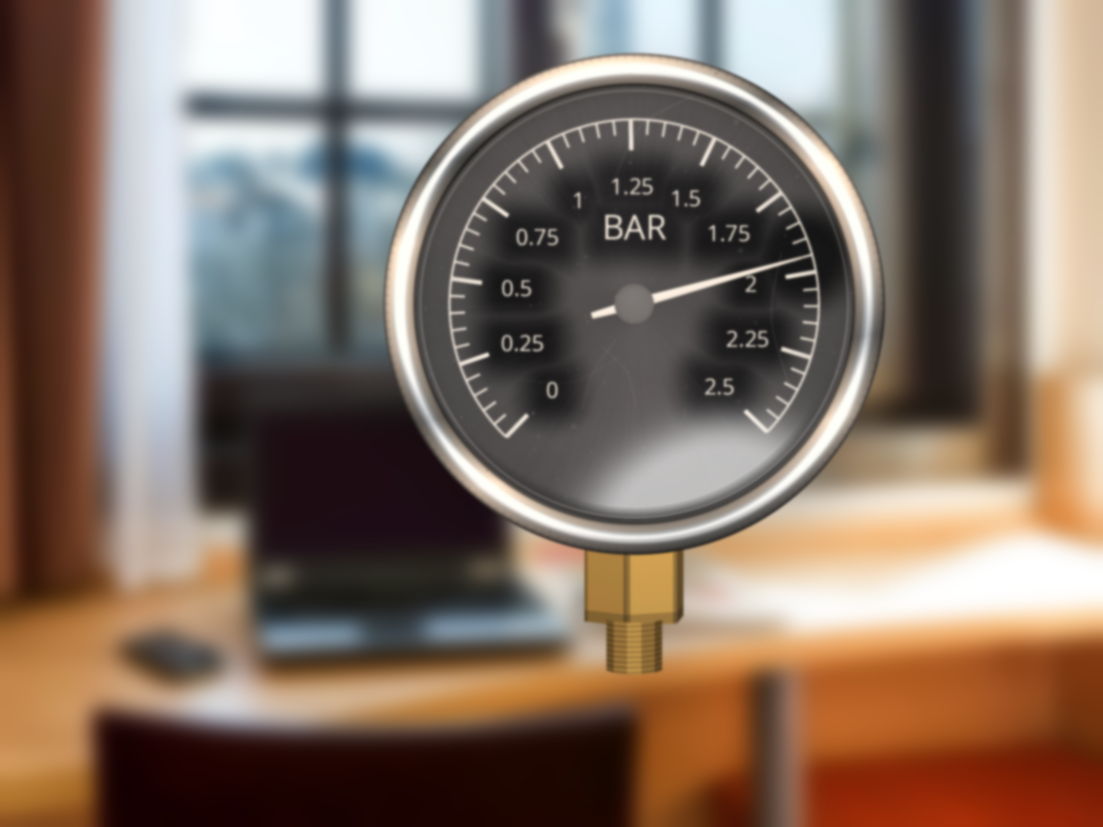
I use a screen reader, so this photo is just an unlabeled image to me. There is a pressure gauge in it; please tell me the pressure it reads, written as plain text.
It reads 1.95 bar
